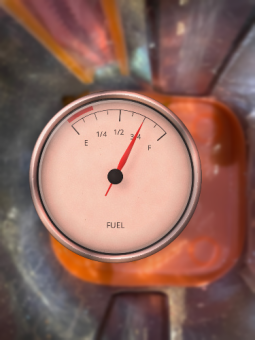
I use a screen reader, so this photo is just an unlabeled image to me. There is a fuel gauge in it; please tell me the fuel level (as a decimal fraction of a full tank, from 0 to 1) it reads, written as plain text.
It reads 0.75
